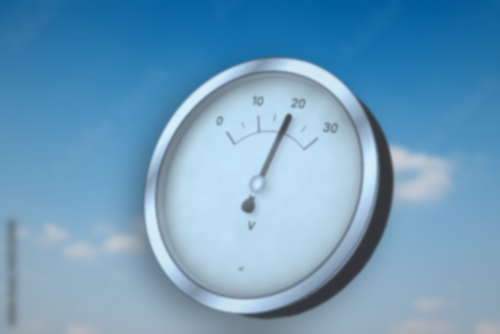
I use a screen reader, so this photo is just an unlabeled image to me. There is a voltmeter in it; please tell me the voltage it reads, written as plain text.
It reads 20 V
